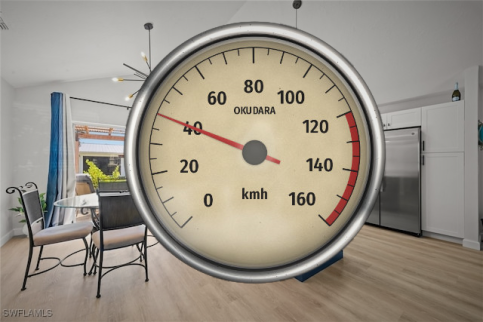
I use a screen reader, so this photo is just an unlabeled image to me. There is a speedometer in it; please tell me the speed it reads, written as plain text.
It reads 40 km/h
